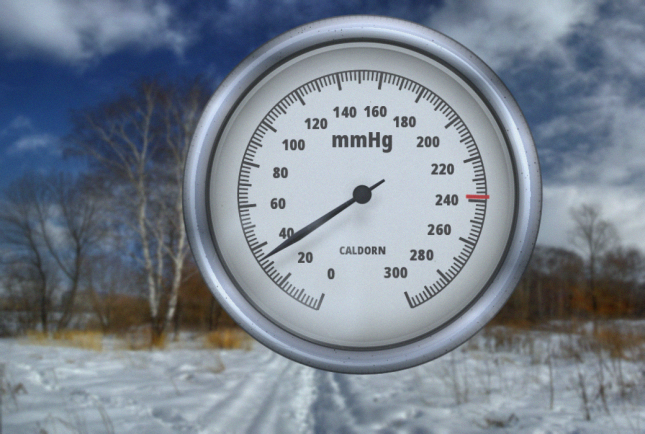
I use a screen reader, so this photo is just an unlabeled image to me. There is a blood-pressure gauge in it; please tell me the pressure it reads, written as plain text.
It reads 34 mmHg
